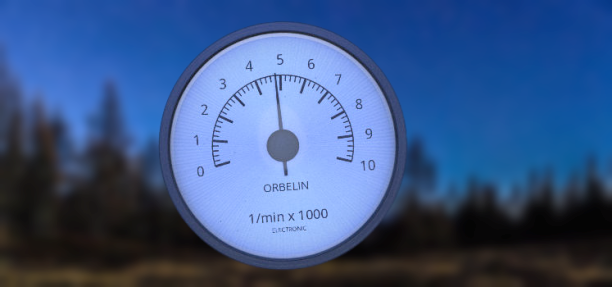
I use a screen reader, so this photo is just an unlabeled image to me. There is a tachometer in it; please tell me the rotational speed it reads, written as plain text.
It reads 4800 rpm
